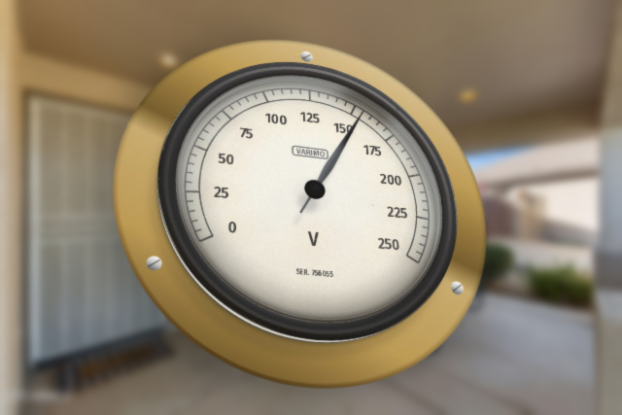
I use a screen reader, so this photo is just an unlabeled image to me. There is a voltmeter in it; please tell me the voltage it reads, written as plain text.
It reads 155 V
